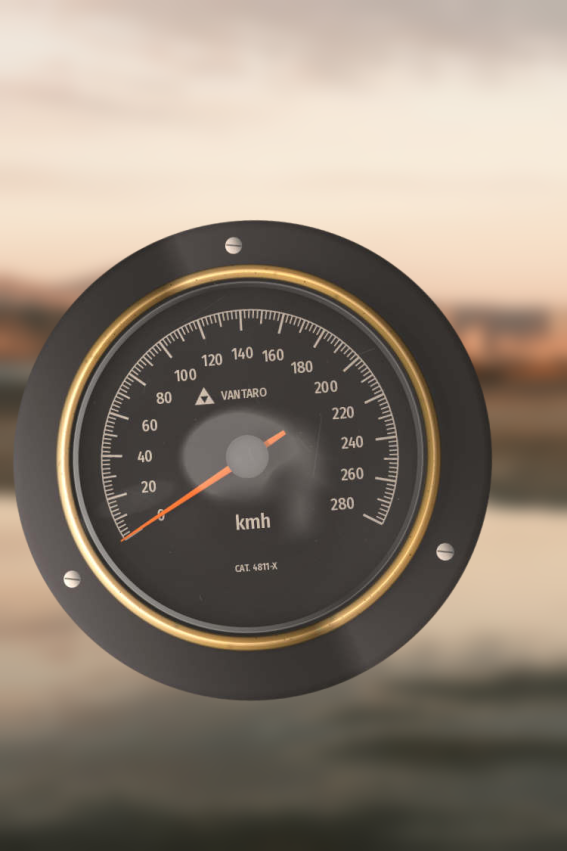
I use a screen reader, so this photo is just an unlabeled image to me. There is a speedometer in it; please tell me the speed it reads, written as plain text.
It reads 0 km/h
